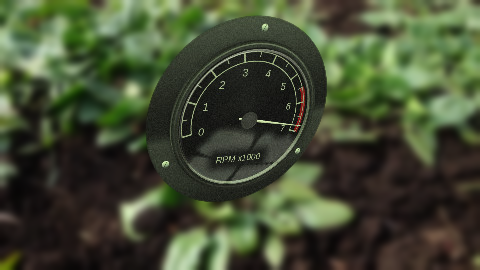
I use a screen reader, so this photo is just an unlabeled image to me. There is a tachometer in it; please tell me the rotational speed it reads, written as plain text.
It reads 6750 rpm
